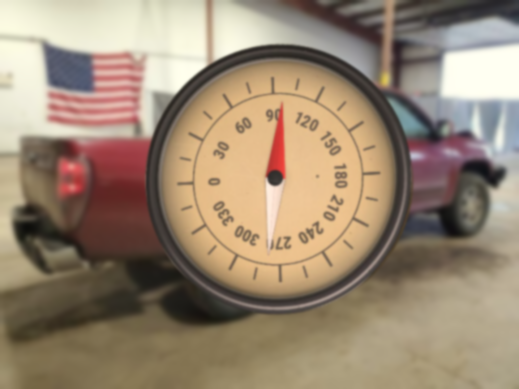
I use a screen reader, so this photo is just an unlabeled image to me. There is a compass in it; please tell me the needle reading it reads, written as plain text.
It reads 97.5 °
